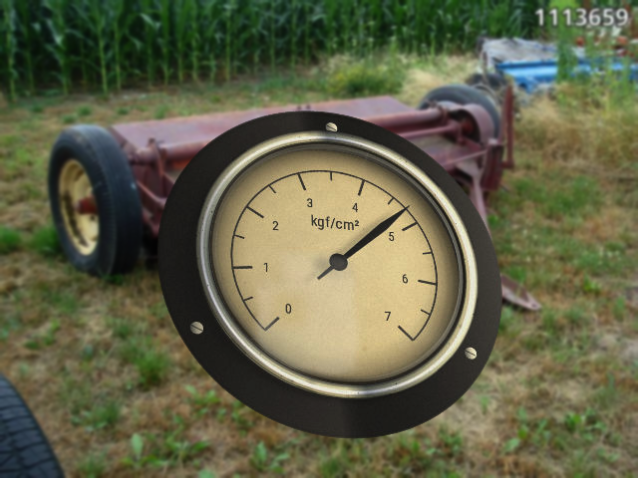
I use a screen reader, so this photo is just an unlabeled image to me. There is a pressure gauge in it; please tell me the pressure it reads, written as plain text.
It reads 4.75 kg/cm²
